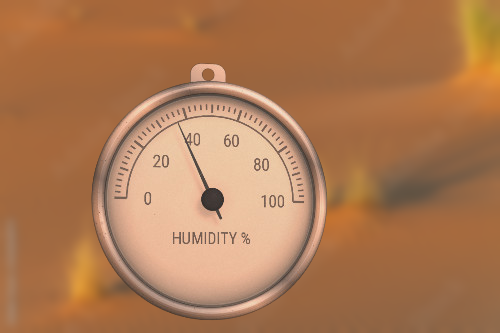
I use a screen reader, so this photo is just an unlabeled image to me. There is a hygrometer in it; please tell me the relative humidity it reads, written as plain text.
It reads 36 %
